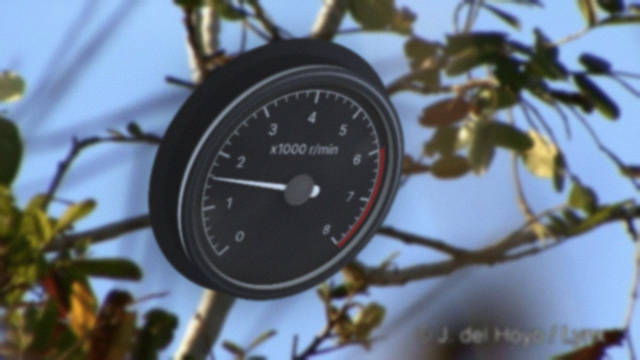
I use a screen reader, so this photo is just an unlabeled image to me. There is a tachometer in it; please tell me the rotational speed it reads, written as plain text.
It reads 1600 rpm
